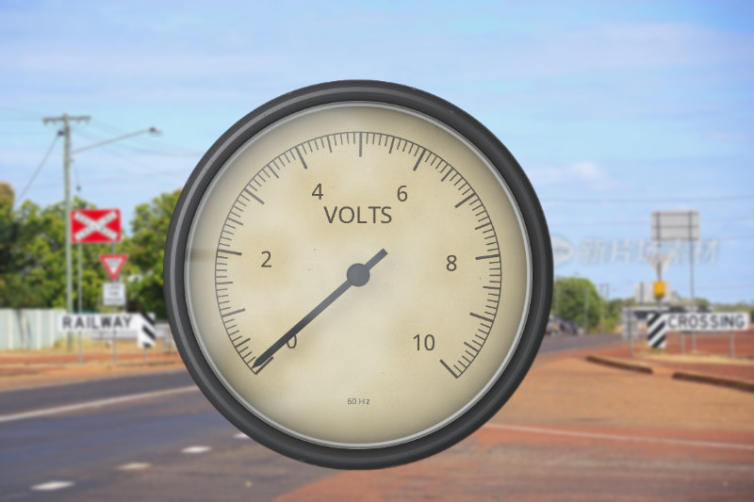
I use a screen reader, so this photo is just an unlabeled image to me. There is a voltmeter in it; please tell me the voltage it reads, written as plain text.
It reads 0.1 V
